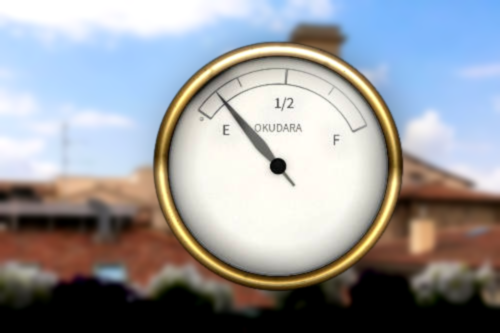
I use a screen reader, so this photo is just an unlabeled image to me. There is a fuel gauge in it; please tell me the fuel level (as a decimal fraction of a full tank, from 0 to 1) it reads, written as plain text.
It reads 0.125
